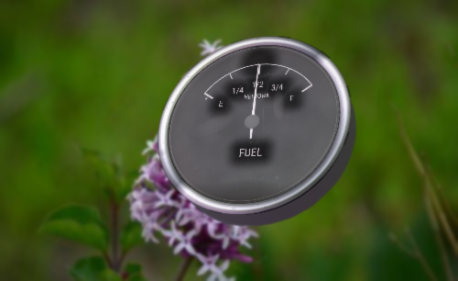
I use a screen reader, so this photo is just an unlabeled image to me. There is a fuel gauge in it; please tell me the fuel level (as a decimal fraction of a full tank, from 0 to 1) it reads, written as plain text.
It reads 0.5
